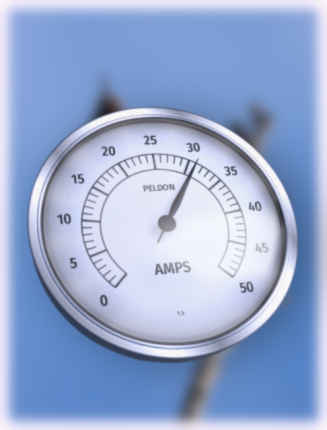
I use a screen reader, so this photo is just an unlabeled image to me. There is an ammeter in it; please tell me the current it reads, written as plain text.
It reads 31 A
